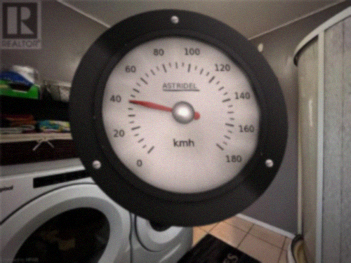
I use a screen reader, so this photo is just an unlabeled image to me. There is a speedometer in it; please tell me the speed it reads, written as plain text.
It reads 40 km/h
